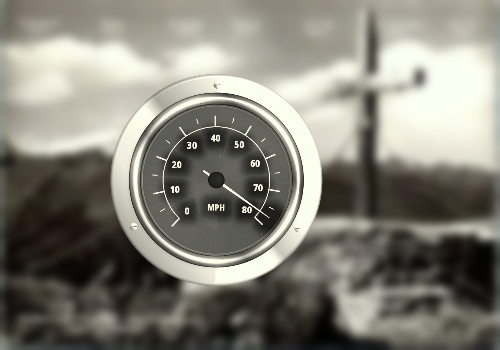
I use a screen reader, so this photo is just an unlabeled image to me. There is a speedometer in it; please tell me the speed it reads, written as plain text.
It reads 77.5 mph
